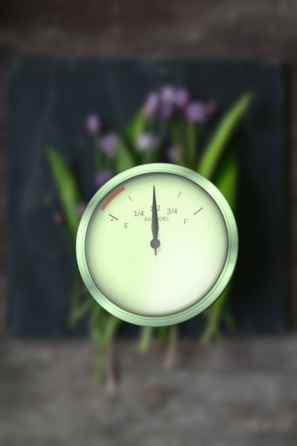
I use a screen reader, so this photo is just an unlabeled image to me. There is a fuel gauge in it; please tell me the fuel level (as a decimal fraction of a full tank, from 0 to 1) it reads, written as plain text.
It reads 0.5
